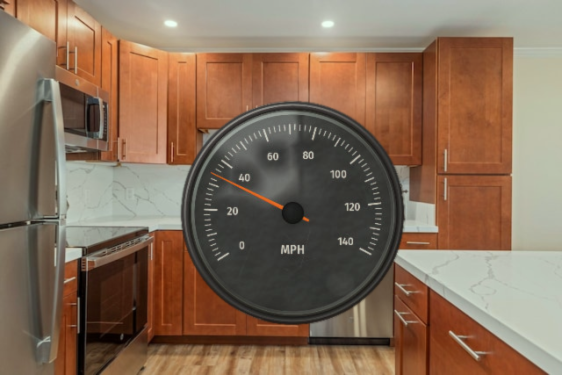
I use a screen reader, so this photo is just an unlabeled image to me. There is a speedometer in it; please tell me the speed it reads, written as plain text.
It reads 34 mph
